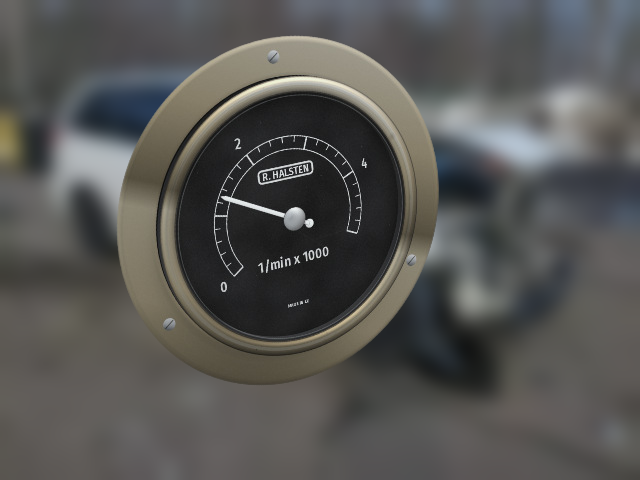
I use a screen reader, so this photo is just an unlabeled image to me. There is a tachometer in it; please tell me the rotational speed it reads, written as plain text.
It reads 1300 rpm
